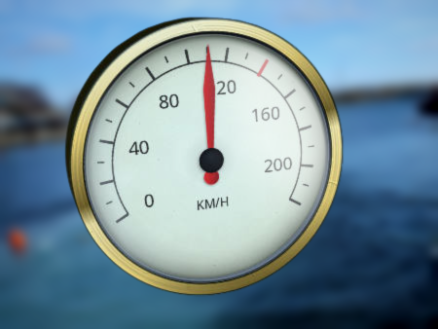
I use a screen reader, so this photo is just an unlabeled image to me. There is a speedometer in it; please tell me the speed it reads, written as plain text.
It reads 110 km/h
